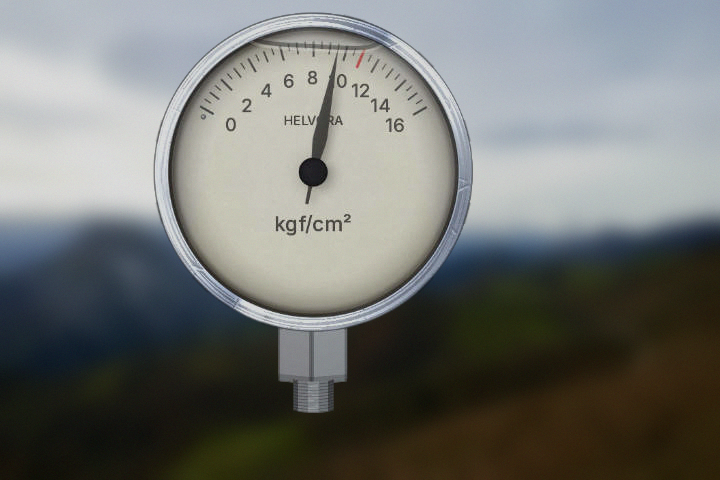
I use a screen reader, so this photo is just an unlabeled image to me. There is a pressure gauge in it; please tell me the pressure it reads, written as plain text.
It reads 9.5 kg/cm²
